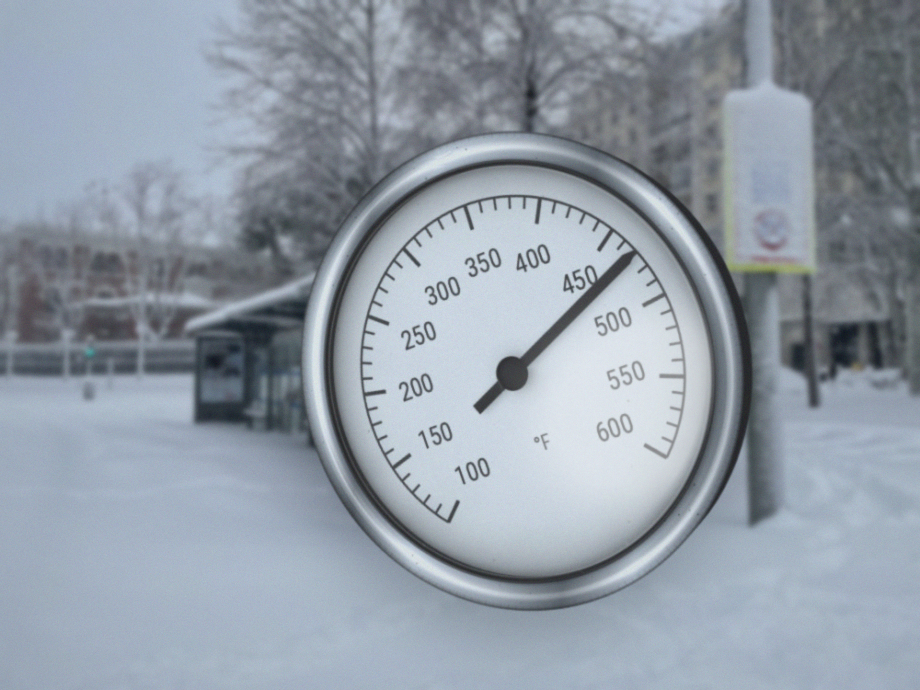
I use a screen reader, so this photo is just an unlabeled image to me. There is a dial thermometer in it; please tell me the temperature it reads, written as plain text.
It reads 470 °F
